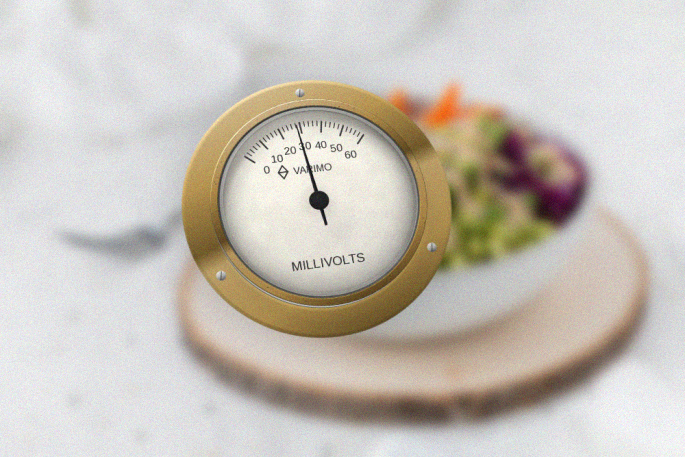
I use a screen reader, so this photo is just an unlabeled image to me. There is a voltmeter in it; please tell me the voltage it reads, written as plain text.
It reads 28 mV
